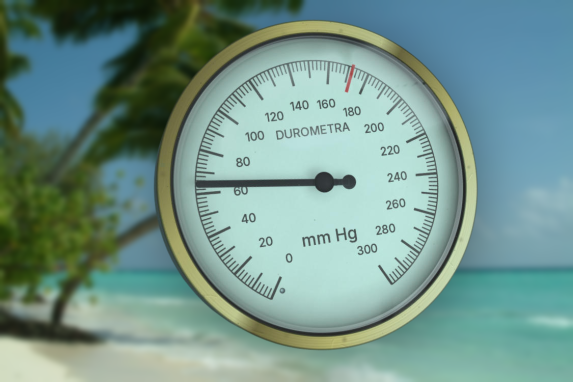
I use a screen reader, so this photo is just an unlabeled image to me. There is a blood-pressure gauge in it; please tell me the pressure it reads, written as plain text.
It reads 64 mmHg
